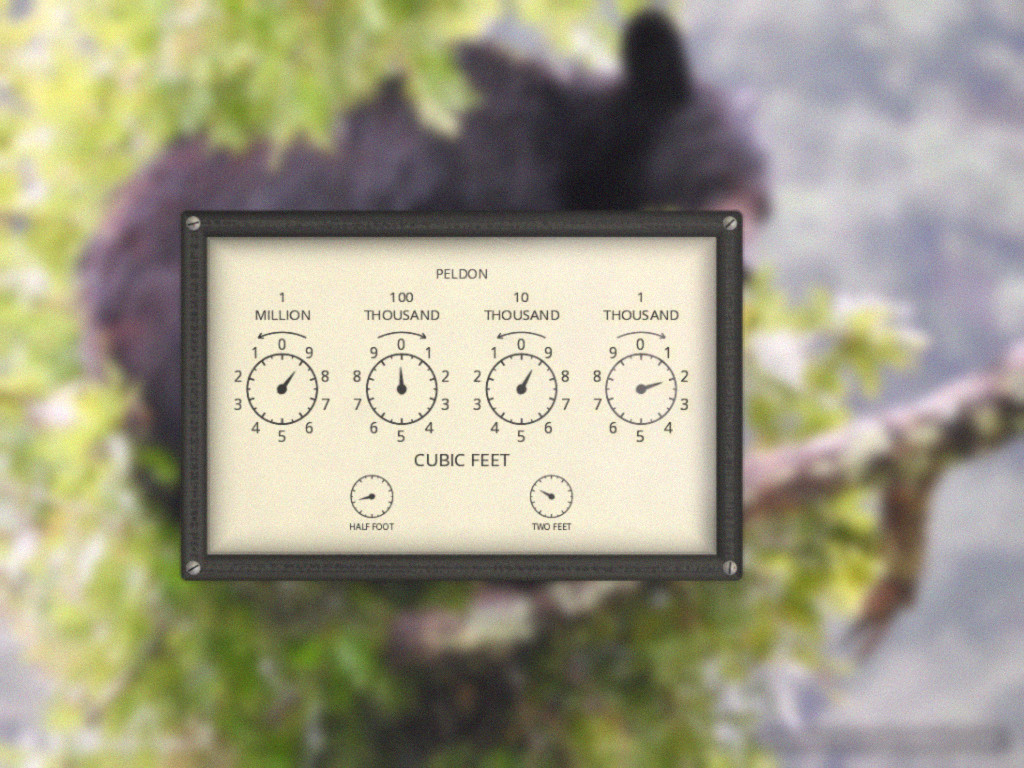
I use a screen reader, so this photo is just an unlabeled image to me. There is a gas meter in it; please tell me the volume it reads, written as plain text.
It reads 899200 ft³
